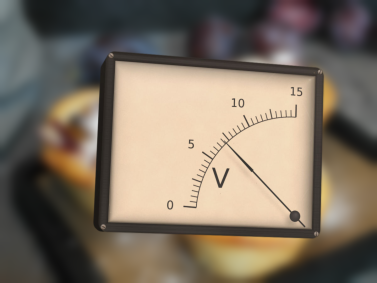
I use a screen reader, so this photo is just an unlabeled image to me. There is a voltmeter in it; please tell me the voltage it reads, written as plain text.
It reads 7 V
